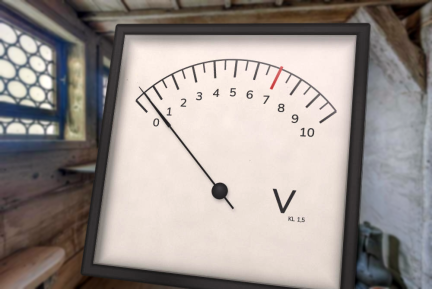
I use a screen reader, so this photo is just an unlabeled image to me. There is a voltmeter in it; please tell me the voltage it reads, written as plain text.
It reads 0.5 V
